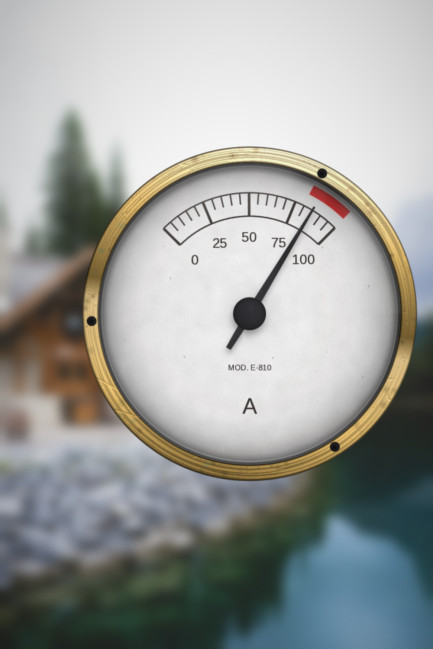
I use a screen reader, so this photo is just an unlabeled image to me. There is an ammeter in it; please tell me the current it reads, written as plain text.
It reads 85 A
